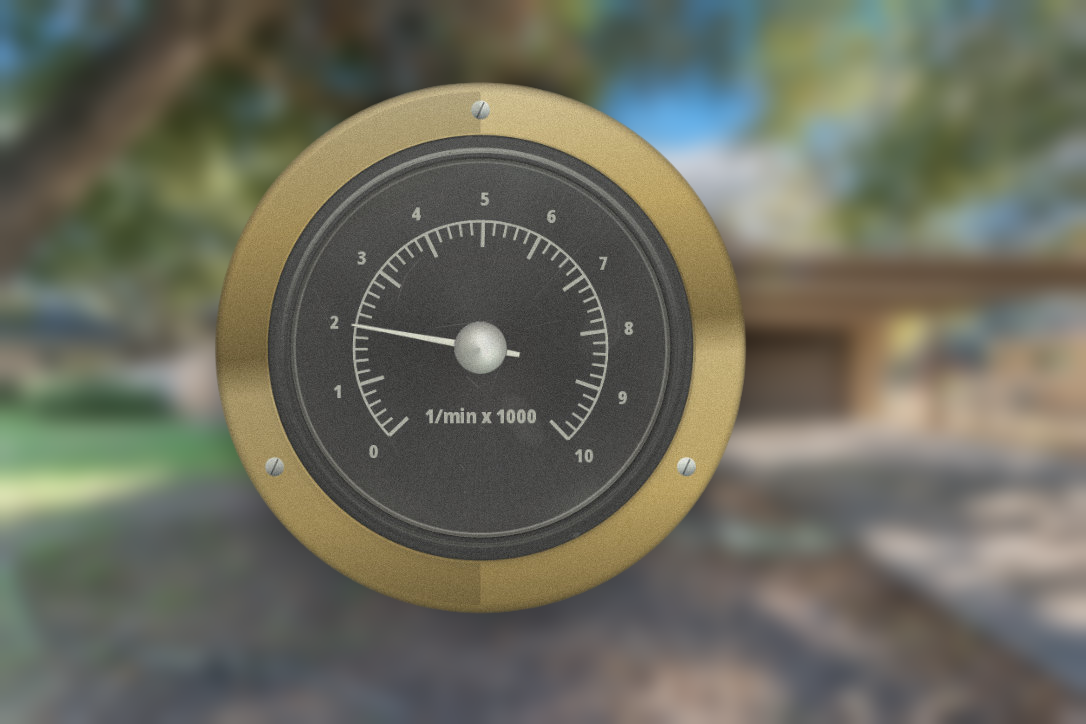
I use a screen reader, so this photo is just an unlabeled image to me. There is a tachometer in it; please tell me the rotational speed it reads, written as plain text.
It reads 2000 rpm
